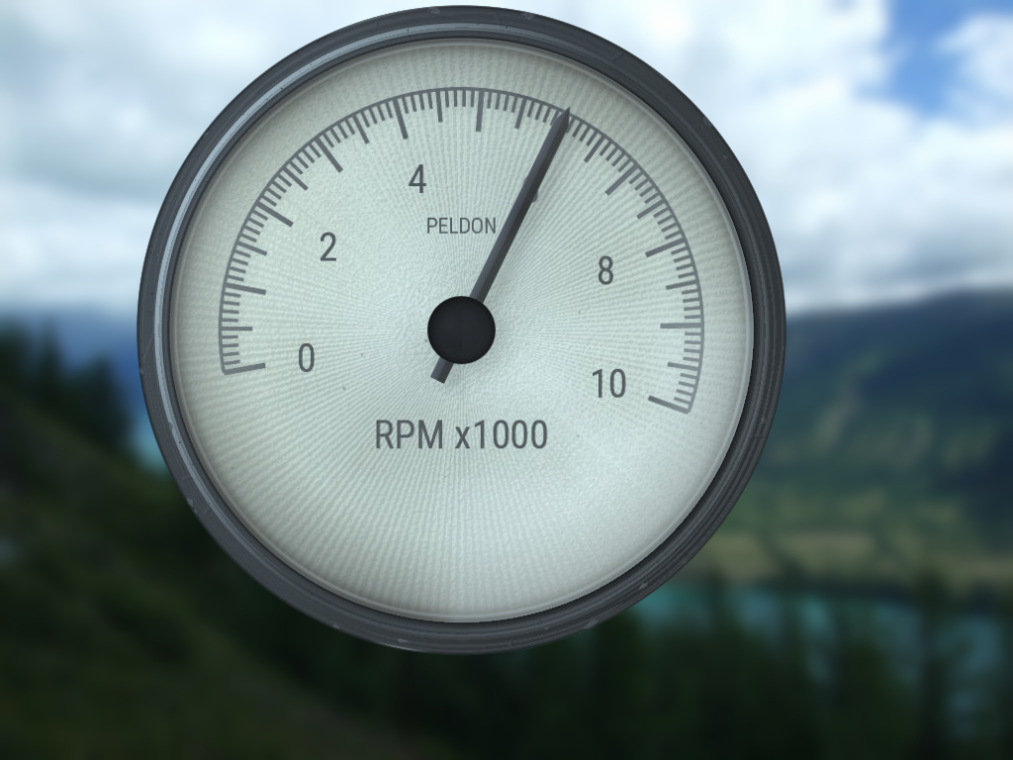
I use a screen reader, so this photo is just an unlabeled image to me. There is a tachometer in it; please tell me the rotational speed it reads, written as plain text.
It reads 6000 rpm
